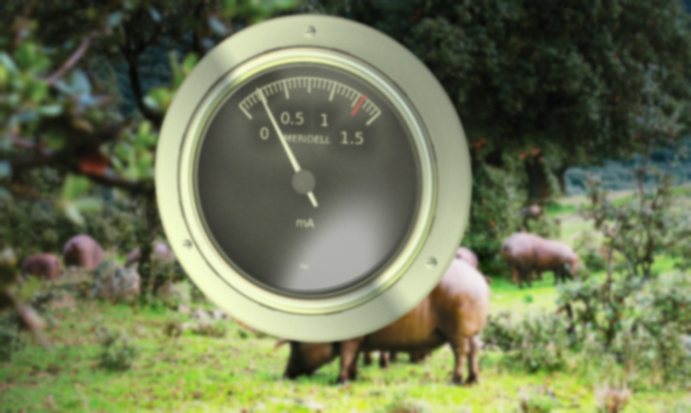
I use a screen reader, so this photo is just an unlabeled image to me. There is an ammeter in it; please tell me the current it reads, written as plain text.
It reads 0.25 mA
